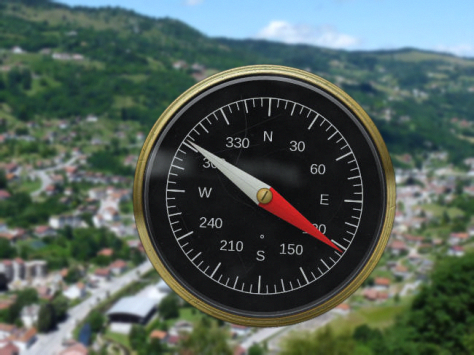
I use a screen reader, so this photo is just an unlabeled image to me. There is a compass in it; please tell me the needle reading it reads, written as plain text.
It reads 122.5 °
